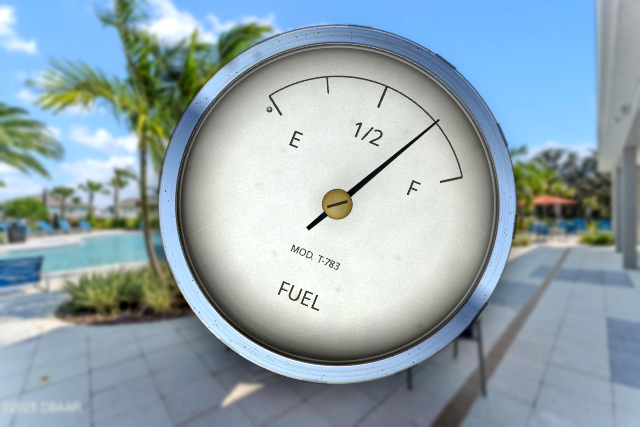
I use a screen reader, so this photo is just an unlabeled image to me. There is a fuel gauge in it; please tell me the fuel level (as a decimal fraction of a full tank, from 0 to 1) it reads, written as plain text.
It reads 0.75
